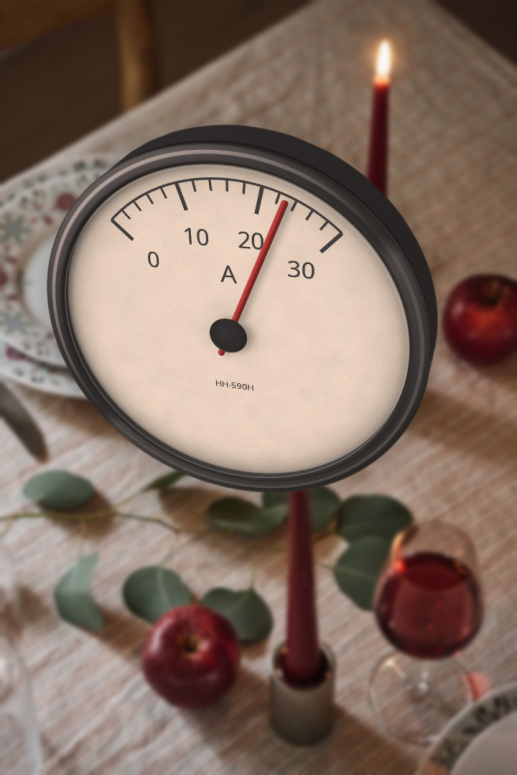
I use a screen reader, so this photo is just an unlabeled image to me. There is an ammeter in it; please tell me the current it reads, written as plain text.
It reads 23 A
